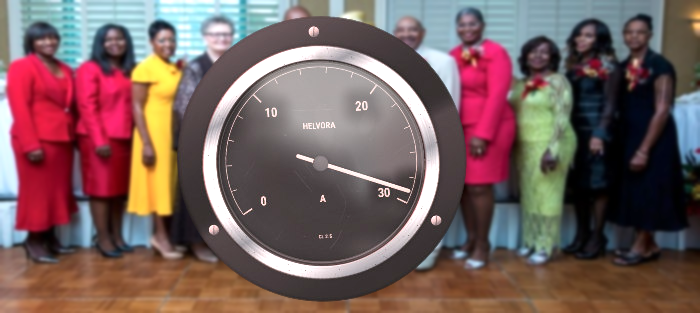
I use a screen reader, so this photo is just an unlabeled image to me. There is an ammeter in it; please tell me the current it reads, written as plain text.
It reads 29 A
